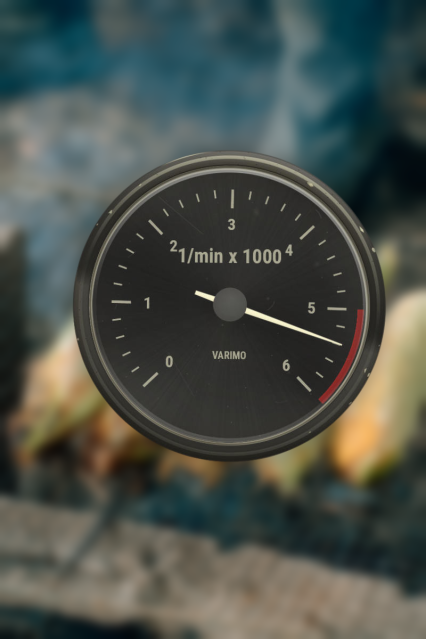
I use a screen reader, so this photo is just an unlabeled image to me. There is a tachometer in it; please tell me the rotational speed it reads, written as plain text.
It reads 5400 rpm
